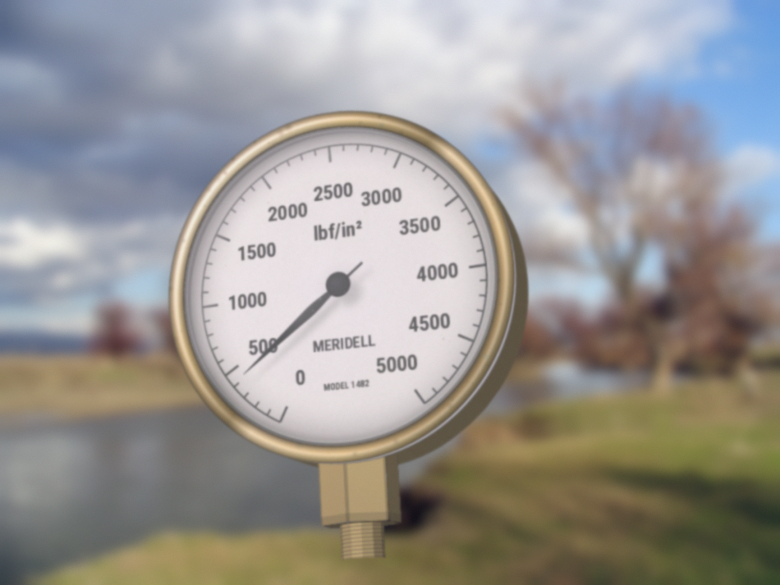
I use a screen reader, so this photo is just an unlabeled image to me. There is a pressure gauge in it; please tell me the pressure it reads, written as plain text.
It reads 400 psi
